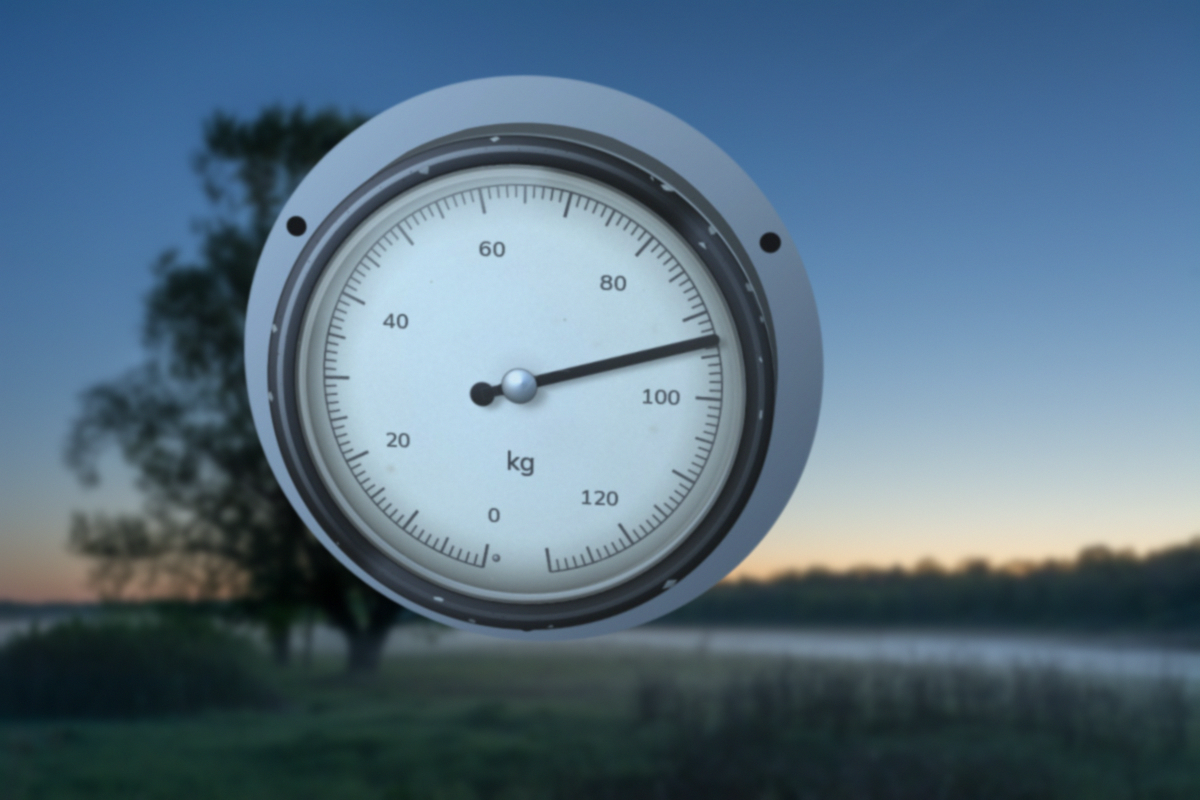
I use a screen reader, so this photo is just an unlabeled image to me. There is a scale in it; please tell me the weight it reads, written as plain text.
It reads 93 kg
